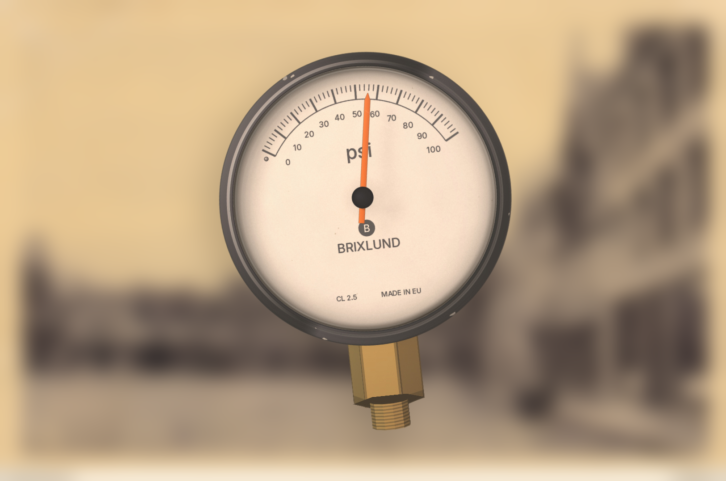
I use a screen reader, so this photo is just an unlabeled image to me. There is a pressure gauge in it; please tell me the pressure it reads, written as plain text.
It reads 56 psi
